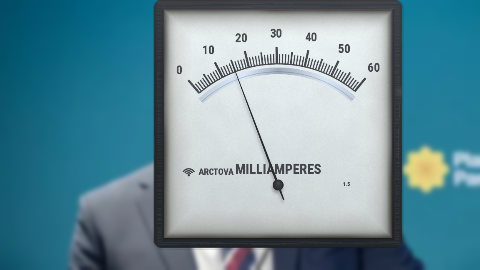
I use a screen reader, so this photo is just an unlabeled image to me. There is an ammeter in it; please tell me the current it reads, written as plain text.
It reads 15 mA
